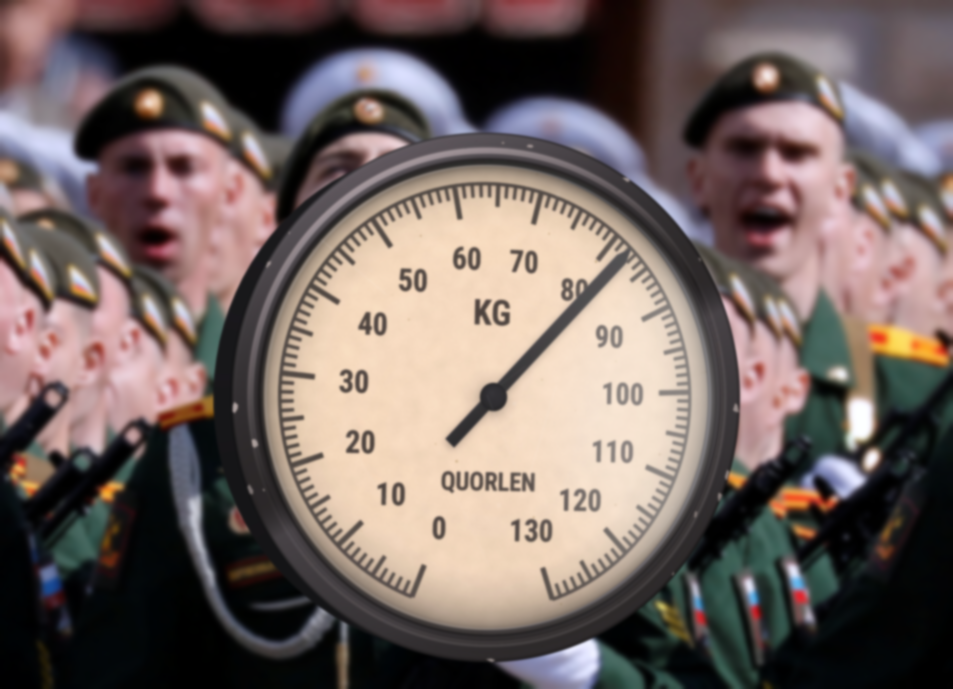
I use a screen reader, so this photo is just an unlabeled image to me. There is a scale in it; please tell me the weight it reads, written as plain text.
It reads 82 kg
